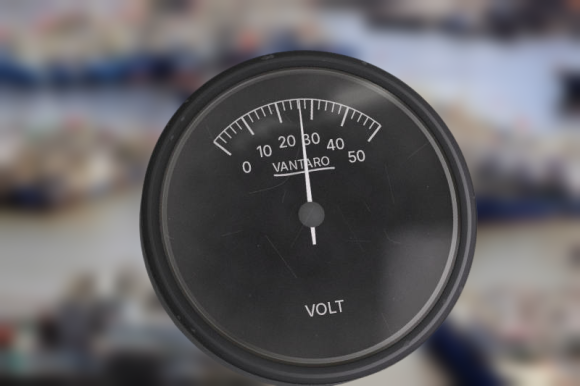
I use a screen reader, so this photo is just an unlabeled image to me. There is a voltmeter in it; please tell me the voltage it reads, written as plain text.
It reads 26 V
